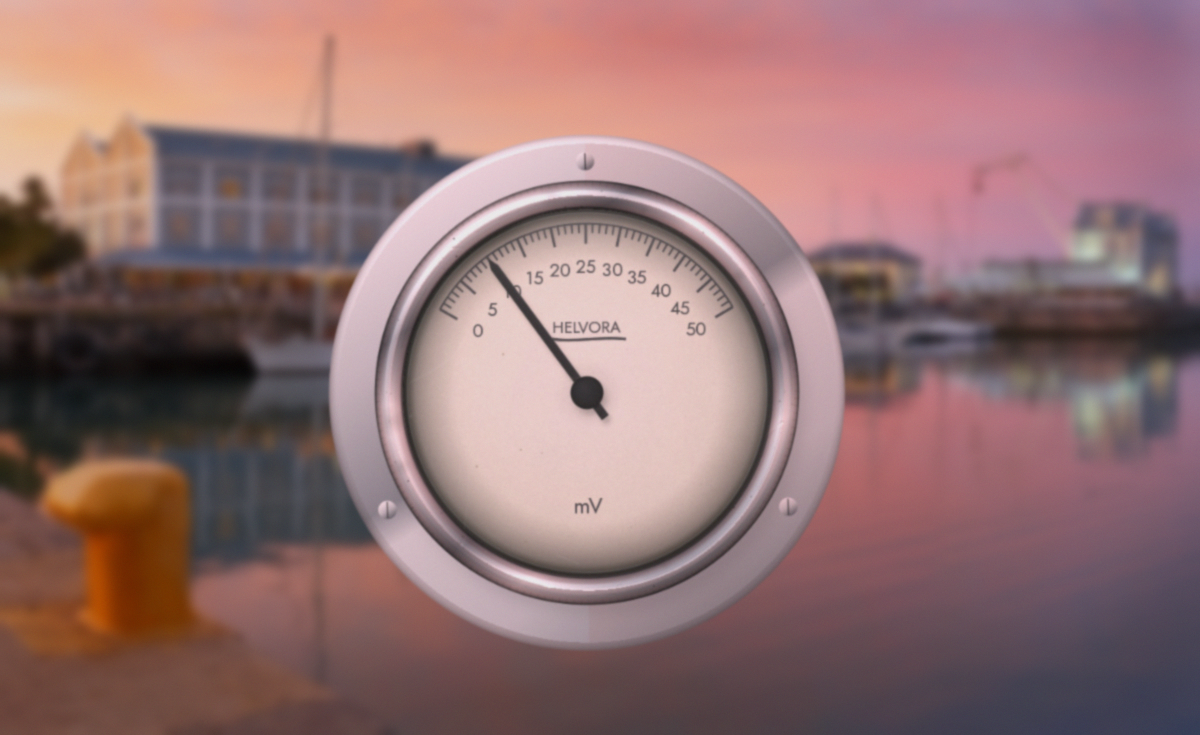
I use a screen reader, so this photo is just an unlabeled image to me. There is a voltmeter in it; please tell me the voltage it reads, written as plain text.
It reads 10 mV
